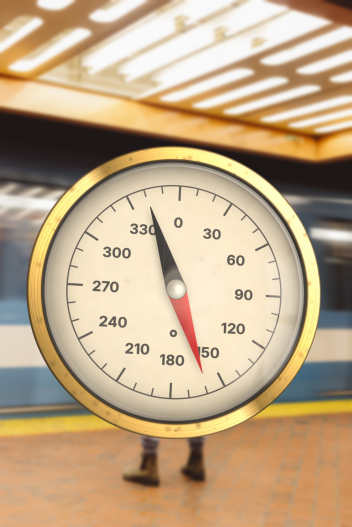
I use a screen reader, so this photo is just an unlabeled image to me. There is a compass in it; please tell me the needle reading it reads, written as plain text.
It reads 160 °
